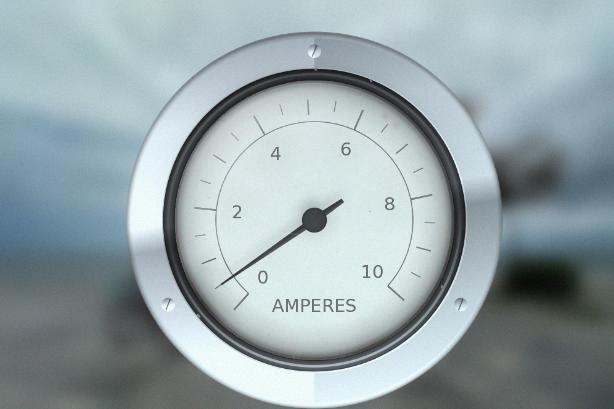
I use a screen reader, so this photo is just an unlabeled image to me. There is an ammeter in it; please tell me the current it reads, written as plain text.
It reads 0.5 A
